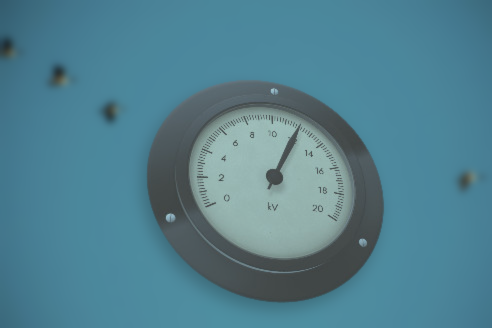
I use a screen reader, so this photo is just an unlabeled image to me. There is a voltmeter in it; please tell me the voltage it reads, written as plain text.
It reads 12 kV
